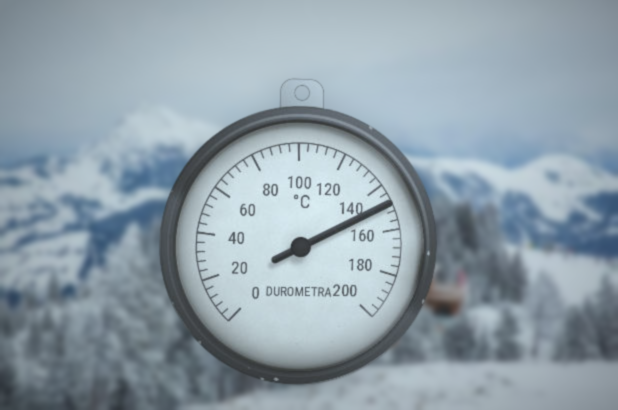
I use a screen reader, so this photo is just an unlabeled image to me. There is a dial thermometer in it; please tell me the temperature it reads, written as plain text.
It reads 148 °C
